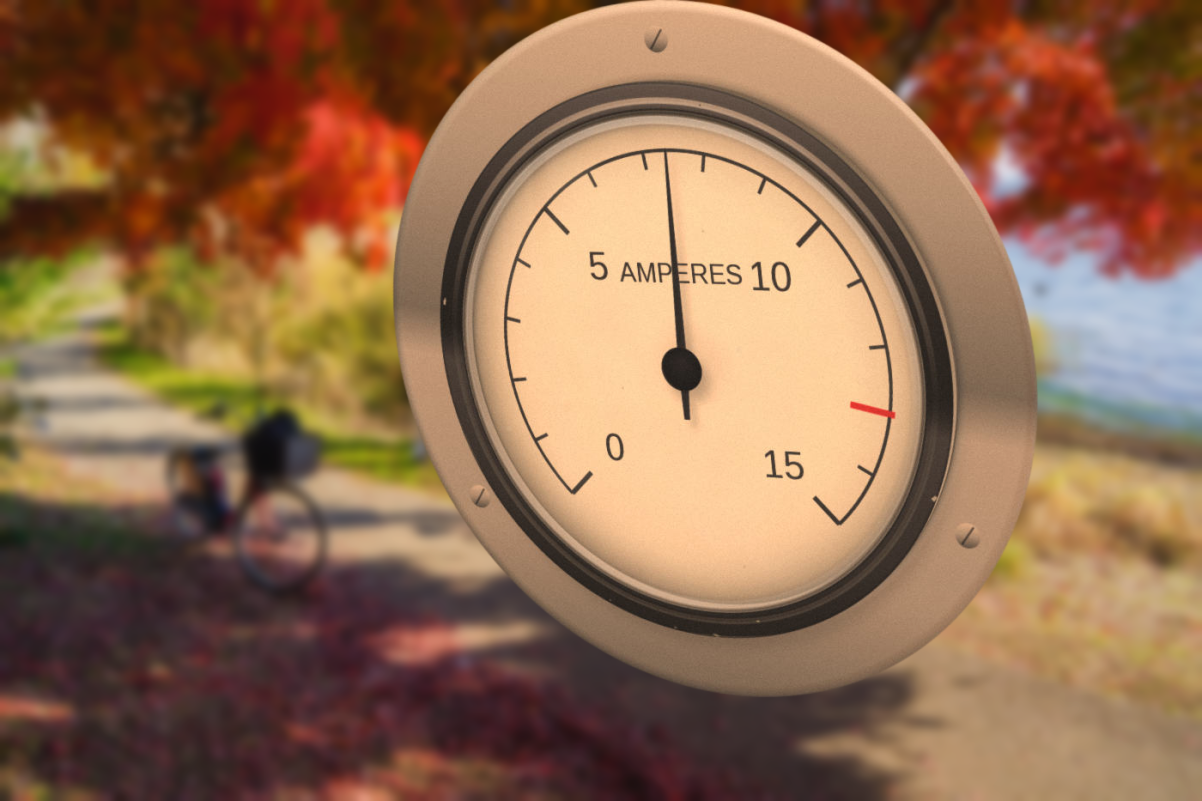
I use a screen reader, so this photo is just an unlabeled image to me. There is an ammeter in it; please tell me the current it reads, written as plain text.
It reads 7.5 A
